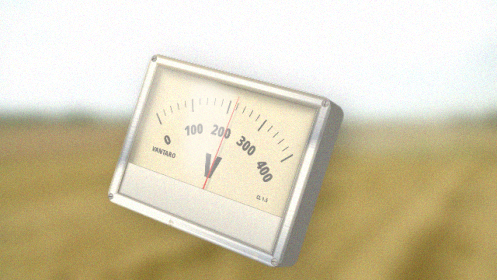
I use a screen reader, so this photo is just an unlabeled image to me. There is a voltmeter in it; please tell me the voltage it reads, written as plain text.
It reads 220 V
